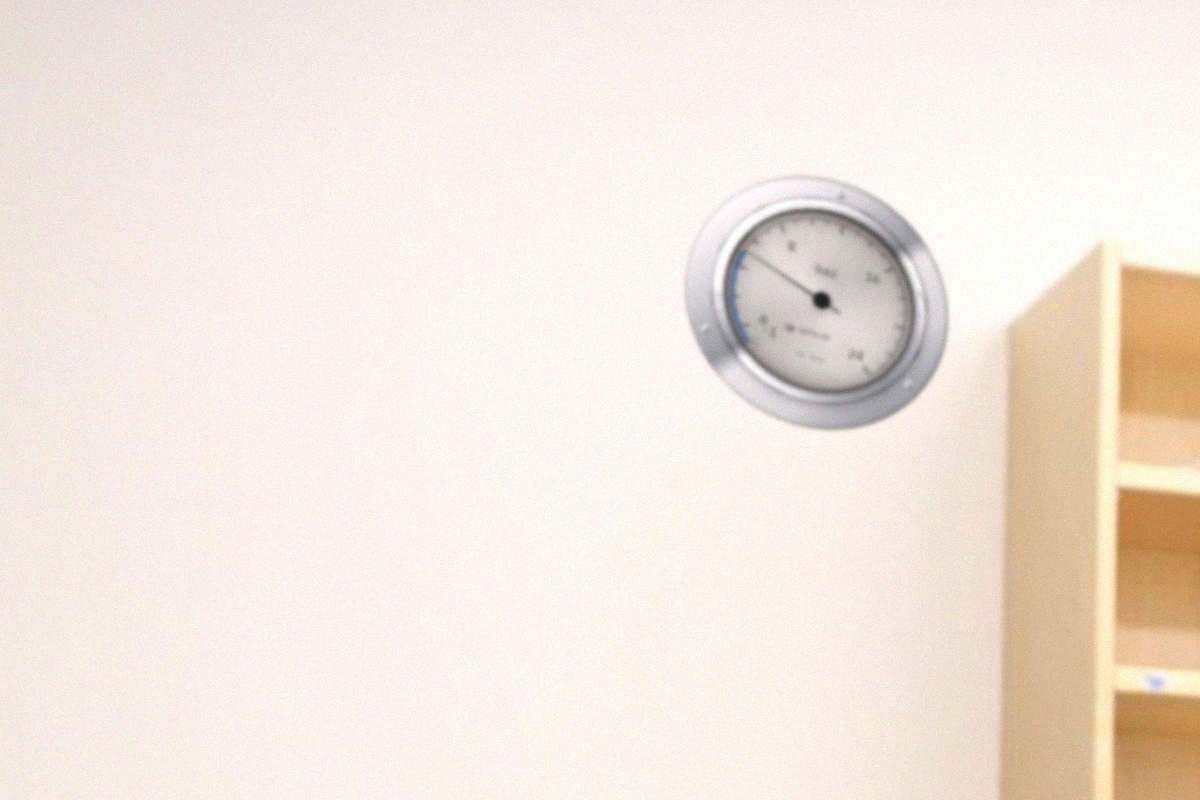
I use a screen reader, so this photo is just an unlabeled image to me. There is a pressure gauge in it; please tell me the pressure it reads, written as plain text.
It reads 5 bar
